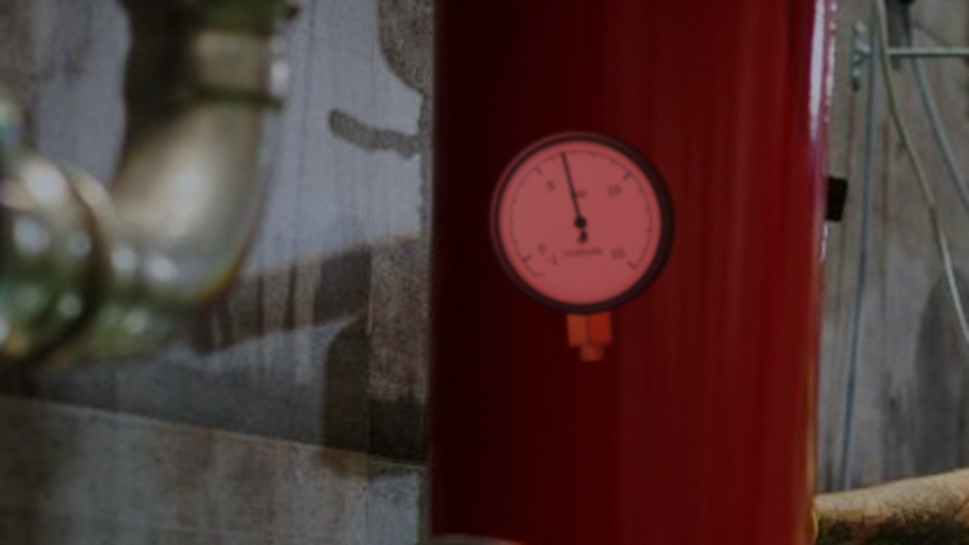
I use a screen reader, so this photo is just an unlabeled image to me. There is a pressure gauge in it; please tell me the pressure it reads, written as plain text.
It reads 6.5 bar
